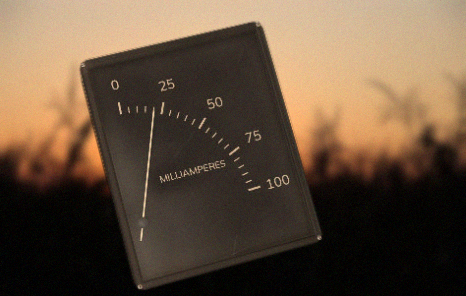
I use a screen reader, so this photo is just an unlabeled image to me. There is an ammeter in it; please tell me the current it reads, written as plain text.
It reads 20 mA
